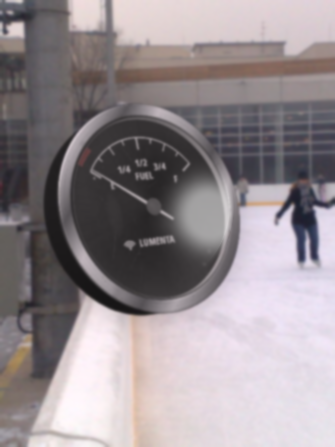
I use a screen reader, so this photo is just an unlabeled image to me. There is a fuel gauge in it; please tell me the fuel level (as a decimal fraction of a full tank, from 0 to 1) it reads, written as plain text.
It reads 0
